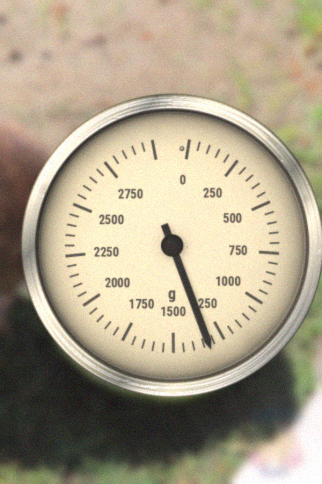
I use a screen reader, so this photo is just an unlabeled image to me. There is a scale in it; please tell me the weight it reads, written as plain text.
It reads 1325 g
